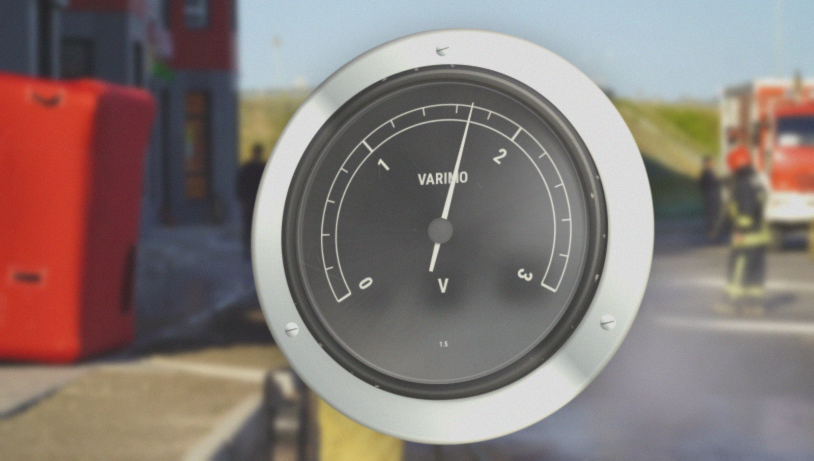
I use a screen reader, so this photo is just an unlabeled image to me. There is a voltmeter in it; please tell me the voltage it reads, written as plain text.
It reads 1.7 V
